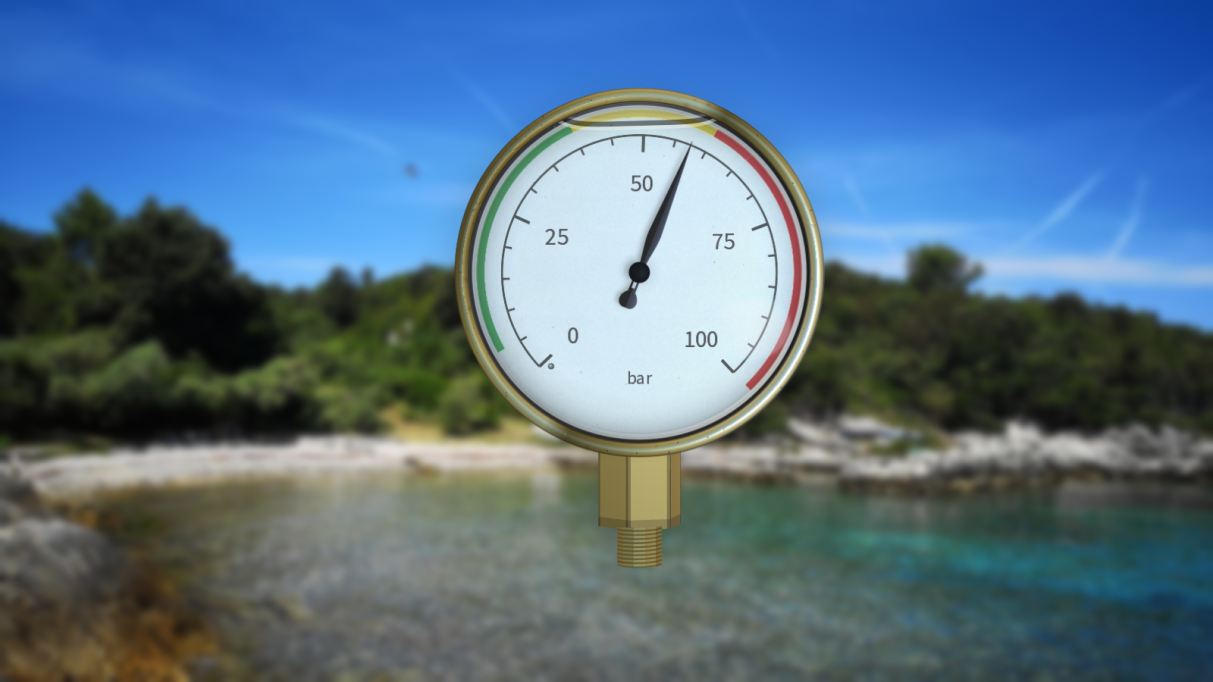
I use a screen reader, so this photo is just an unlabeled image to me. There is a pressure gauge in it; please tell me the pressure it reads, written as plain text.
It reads 57.5 bar
